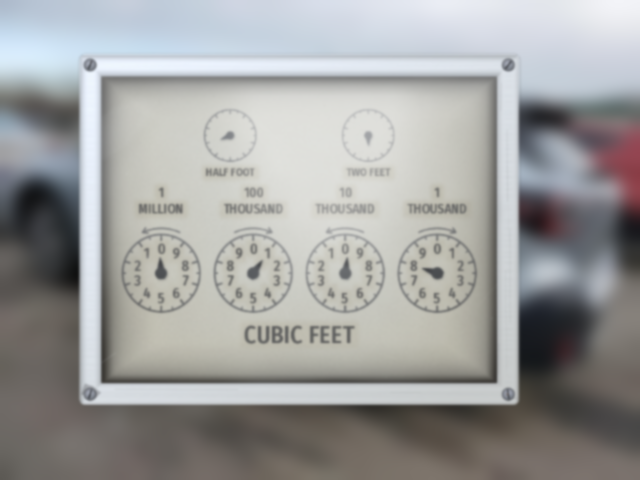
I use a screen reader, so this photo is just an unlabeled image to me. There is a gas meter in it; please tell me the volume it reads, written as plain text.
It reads 9800 ft³
